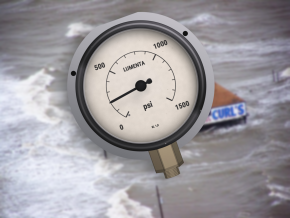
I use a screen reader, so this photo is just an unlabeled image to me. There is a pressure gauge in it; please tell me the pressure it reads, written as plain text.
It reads 200 psi
